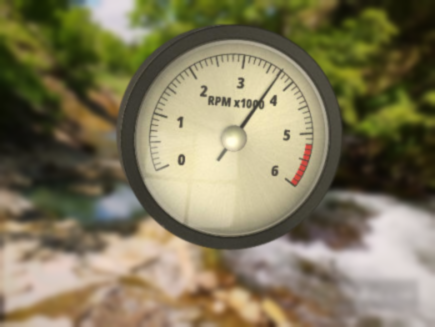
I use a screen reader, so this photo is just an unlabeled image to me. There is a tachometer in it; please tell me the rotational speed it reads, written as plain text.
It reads 3700 rpm
